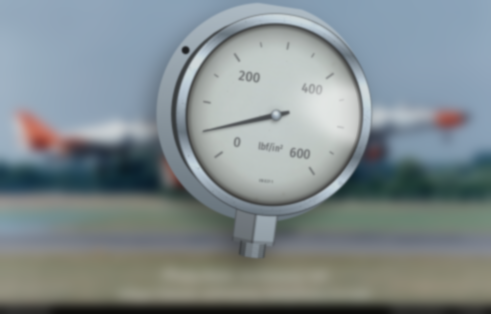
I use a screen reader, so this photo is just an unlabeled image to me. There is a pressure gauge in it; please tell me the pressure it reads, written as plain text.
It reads 50 psi
